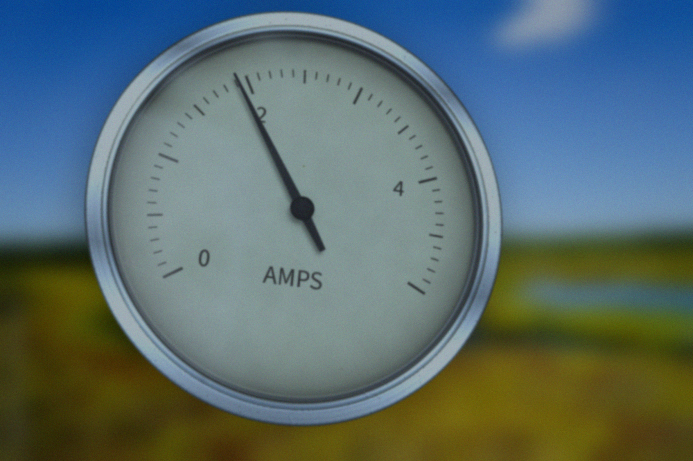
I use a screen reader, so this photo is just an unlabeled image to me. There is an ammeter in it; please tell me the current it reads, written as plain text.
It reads 1.9 A
